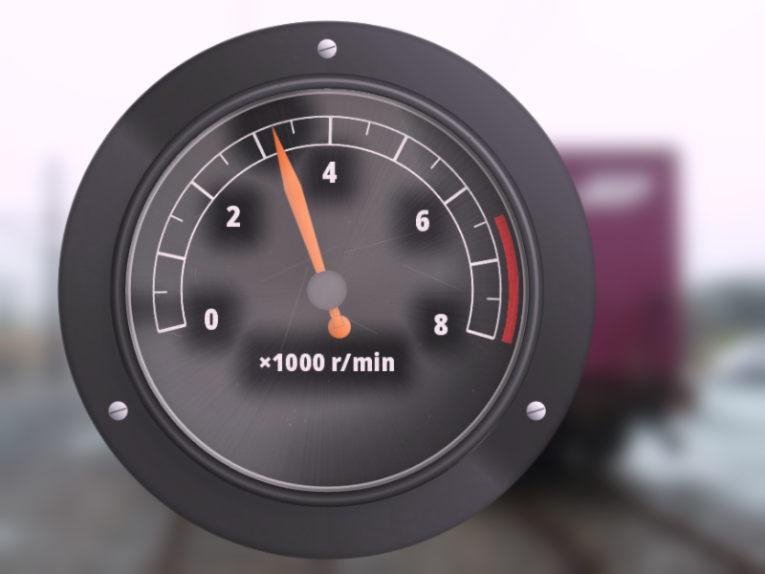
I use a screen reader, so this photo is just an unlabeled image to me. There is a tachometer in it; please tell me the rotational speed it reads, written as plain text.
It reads 3250 rpm
